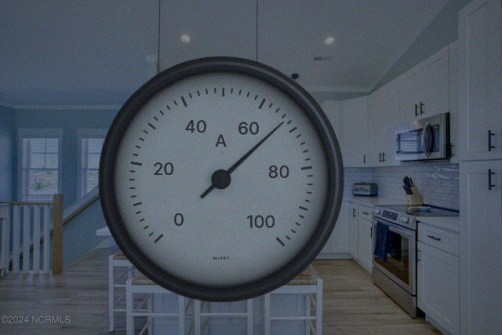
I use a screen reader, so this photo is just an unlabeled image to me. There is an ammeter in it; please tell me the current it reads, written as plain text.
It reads 67 A
